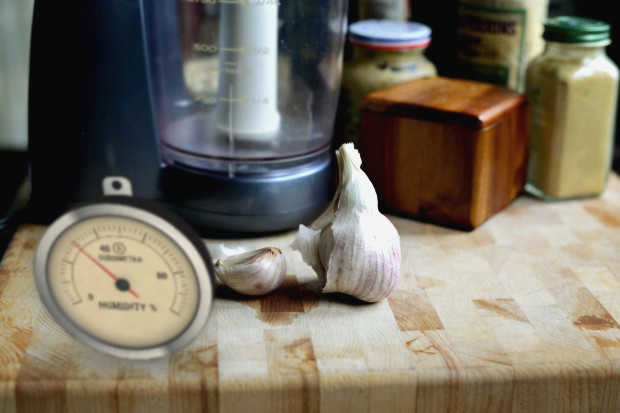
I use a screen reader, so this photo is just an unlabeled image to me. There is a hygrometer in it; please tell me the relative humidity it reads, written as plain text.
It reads 30 %
